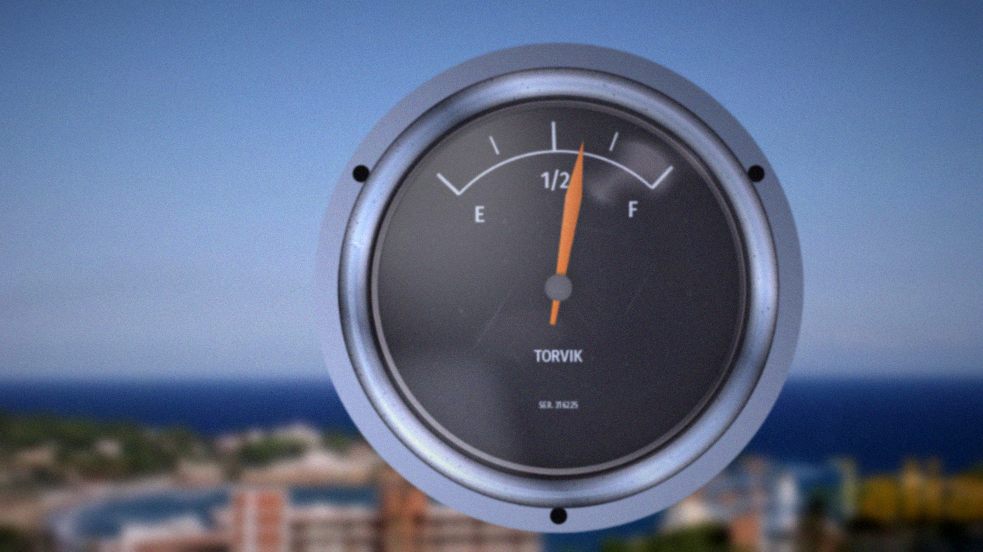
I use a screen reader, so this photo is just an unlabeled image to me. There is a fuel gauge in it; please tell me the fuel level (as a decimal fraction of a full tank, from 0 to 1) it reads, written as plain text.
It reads 0.625
